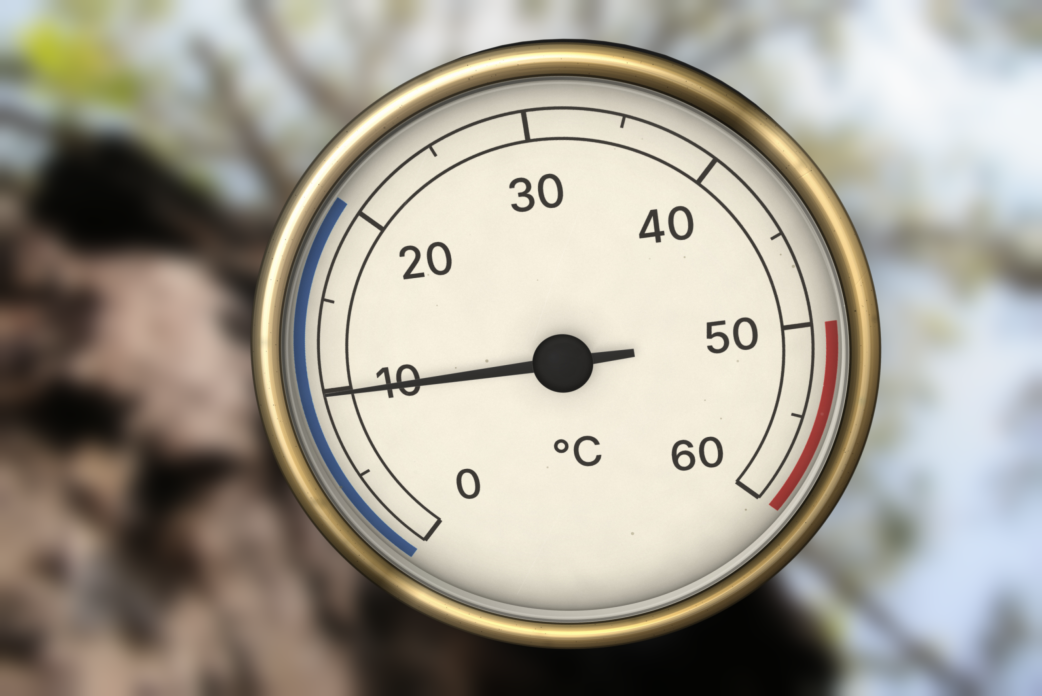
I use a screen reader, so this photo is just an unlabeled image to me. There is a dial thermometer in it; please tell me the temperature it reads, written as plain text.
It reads 10 °C
